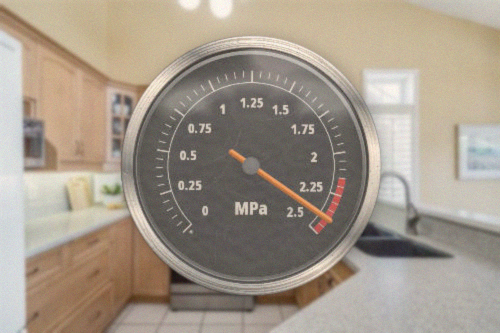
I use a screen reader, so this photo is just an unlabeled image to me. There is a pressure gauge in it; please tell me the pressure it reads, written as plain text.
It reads 2.4 MPa
